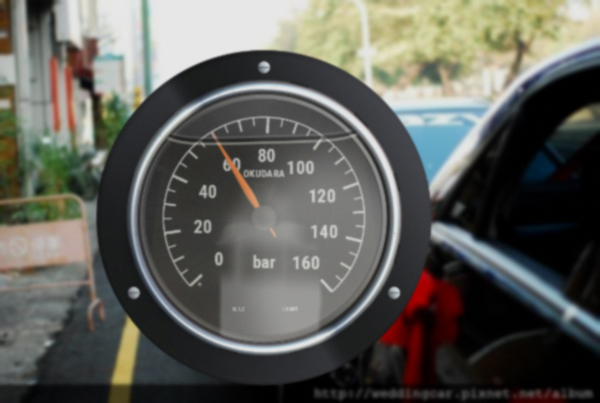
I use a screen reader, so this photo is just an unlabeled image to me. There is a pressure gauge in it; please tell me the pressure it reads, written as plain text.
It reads 60 bar
